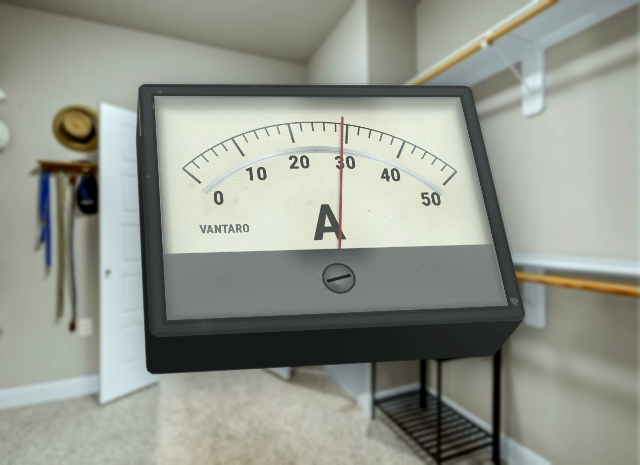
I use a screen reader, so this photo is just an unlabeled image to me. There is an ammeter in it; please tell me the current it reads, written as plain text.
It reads 29 A
